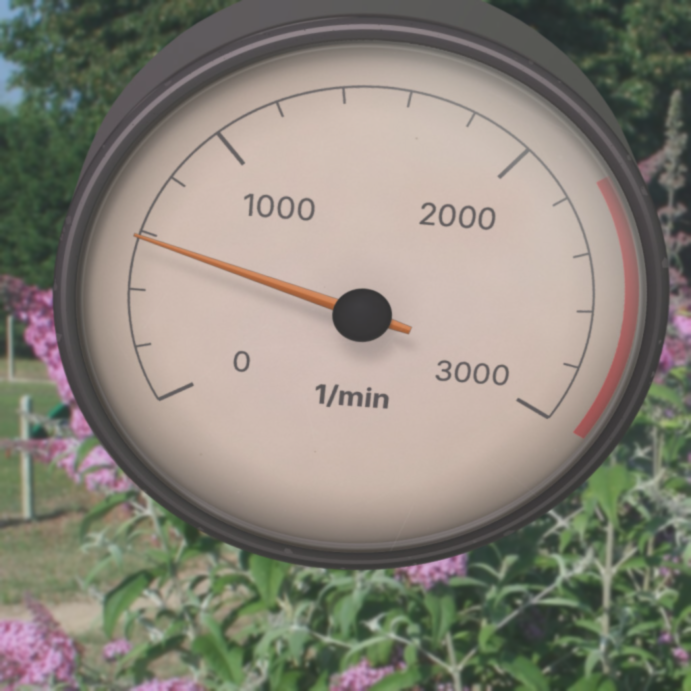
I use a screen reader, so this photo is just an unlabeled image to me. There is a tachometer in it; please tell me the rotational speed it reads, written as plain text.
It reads 600 rpm
